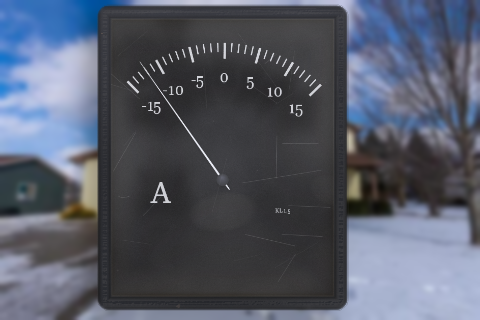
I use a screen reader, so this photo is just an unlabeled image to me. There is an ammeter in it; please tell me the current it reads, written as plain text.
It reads -12 A
